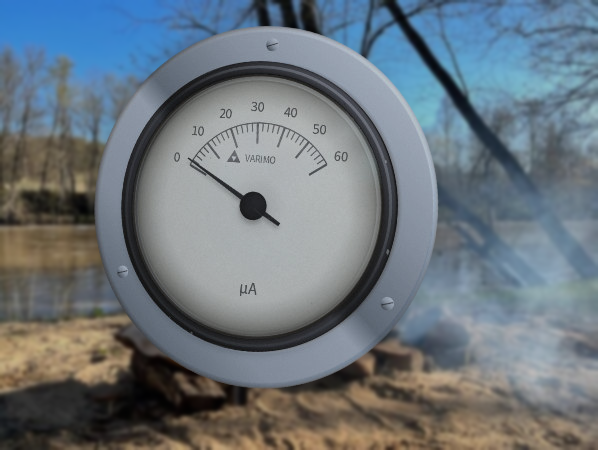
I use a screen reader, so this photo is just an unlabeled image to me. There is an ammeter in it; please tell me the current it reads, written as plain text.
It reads 2 µA
